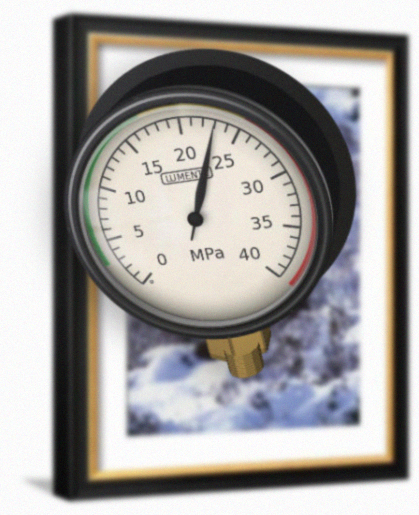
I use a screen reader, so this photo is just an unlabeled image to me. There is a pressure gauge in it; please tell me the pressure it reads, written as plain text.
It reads 23 MPa
